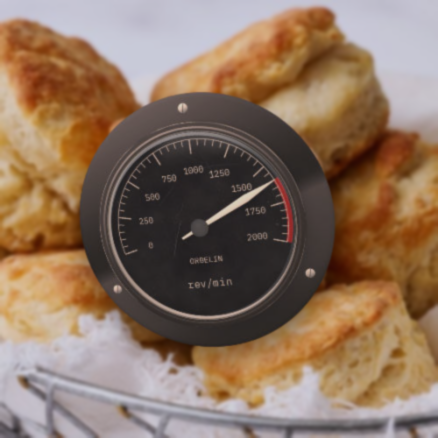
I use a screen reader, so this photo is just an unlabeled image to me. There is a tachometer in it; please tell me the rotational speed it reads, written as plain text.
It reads 1600 rpm
